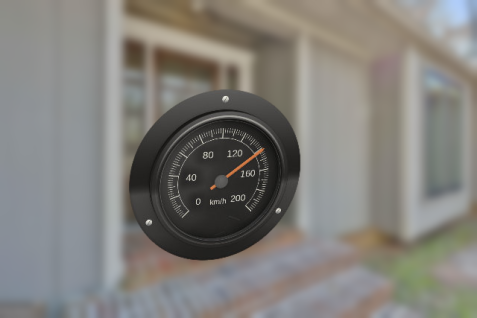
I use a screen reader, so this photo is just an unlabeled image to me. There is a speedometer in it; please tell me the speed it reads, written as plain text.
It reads 140 km/h
